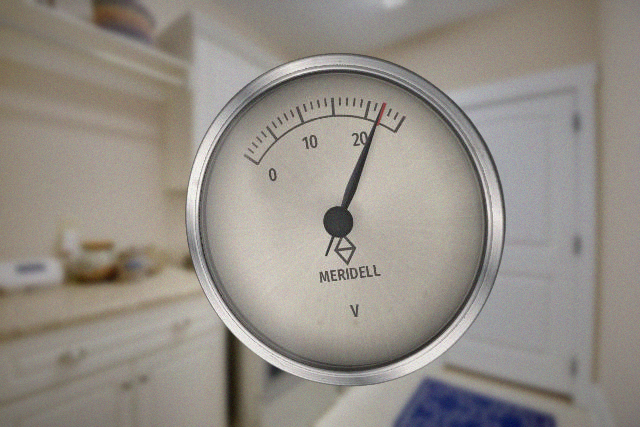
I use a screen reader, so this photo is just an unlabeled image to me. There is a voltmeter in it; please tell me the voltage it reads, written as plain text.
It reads 22 V
